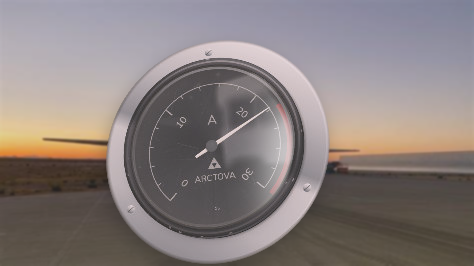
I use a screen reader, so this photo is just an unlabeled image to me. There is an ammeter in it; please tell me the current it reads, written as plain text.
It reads 22 A
